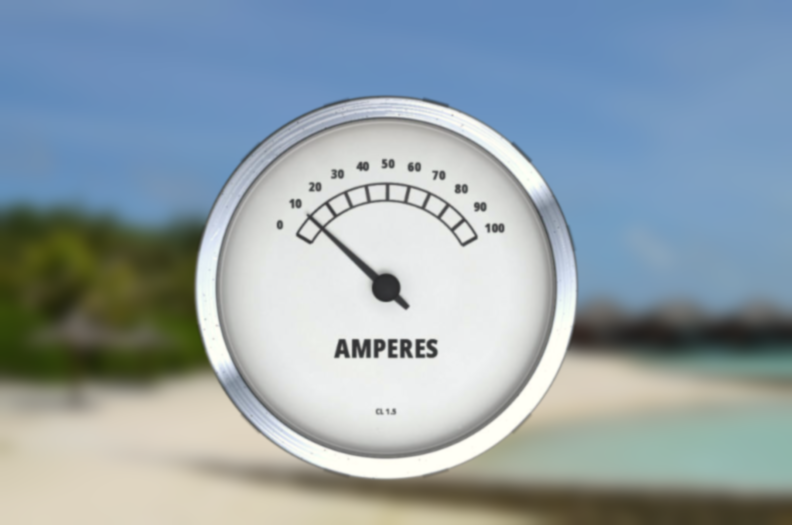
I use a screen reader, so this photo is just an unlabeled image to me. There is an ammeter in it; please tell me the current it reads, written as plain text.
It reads 10 A
